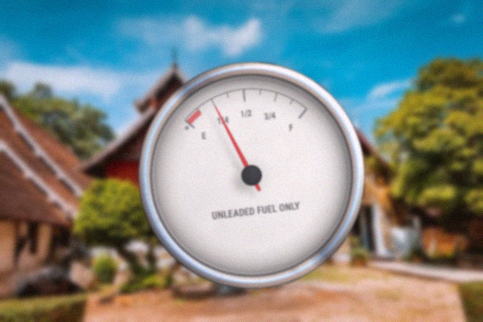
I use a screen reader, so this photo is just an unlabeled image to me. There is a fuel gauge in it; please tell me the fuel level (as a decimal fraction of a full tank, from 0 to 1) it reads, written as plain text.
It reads 0.25
